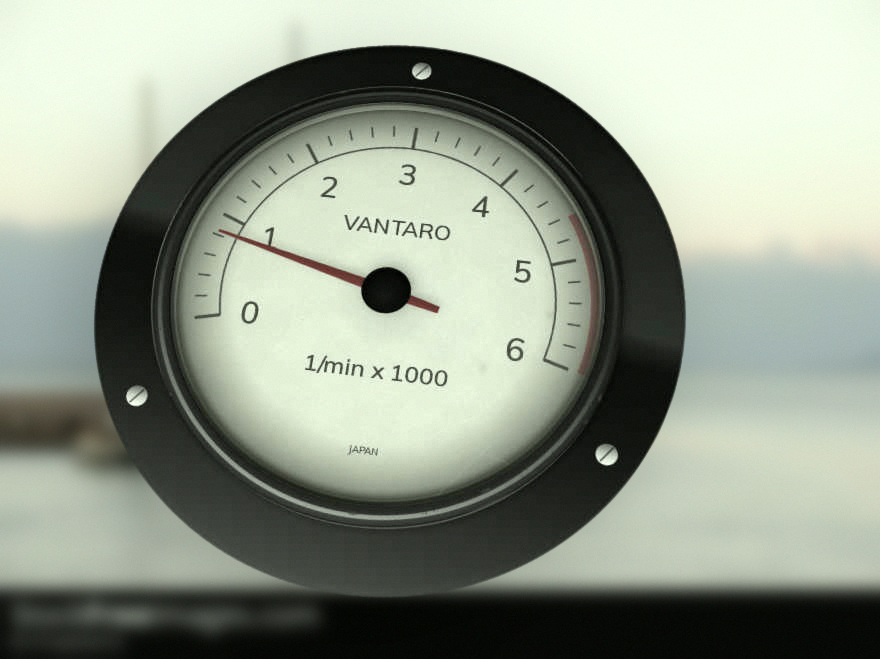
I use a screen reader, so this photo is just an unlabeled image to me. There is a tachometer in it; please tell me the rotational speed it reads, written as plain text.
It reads 800 rpm
